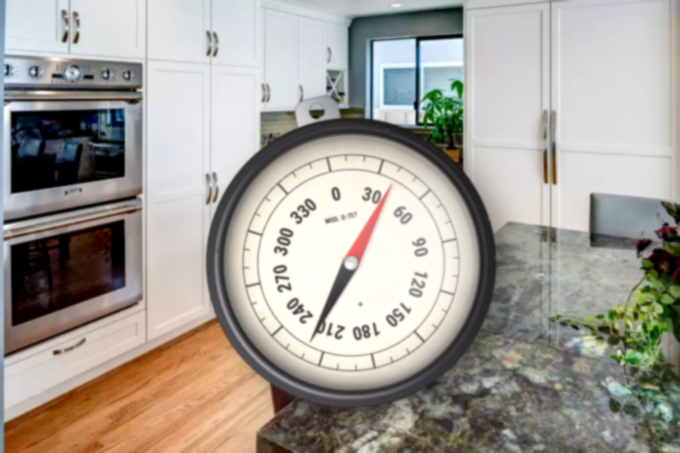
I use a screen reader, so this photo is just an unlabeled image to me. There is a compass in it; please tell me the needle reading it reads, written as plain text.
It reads 40 °
